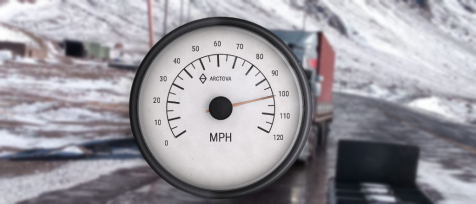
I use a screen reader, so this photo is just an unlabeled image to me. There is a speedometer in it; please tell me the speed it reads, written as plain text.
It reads 100 mph
